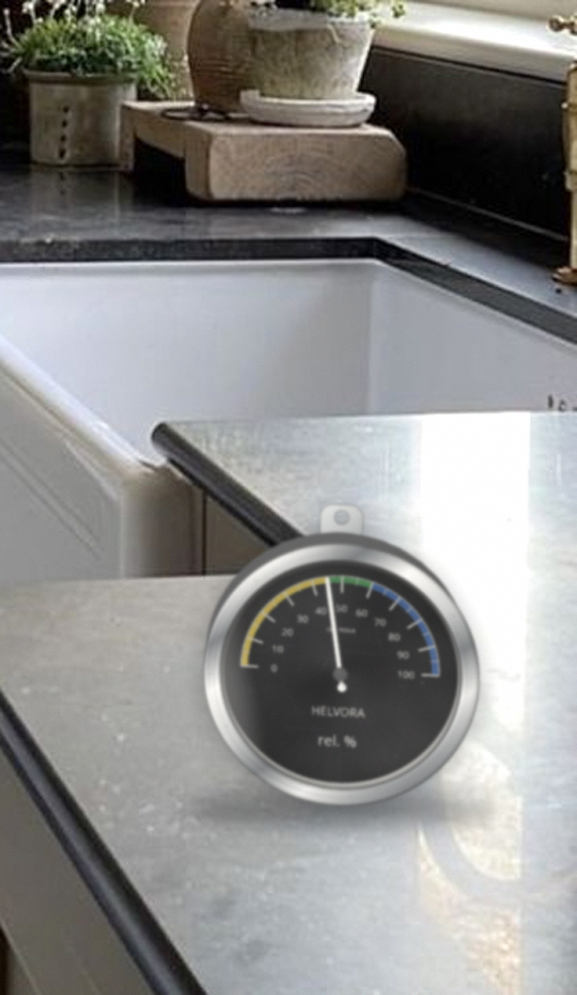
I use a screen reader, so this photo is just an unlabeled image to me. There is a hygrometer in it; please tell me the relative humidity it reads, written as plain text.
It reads 45 %
